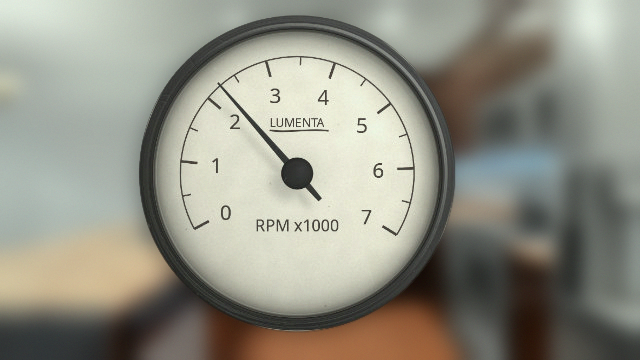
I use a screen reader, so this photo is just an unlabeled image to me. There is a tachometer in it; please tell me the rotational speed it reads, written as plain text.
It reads 2250 rpm
